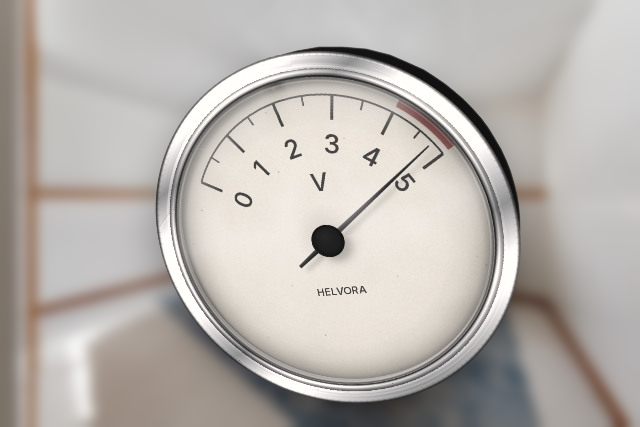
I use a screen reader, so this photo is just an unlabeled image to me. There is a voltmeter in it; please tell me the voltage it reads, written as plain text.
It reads 4.75 V
